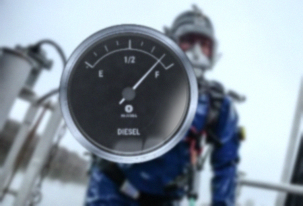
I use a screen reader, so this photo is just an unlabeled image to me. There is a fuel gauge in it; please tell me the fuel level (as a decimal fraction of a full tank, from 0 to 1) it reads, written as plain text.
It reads 0.875
